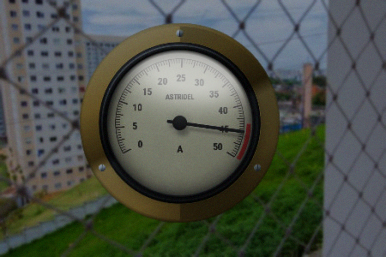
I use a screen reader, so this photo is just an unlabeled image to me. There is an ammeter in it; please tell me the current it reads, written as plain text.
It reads 45 A
